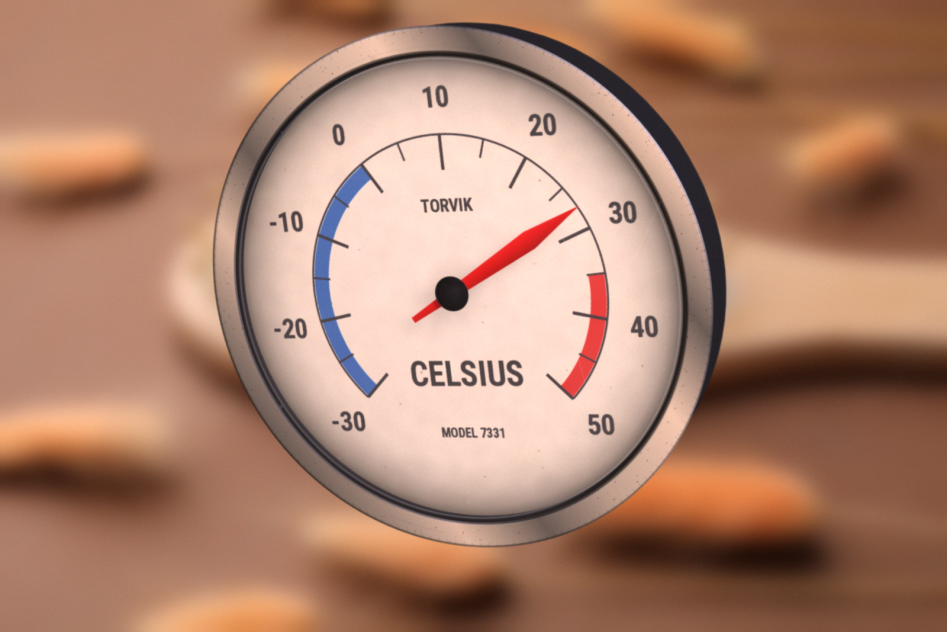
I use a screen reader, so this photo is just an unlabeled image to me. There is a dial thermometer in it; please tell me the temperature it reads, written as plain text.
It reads 27.5 °C
